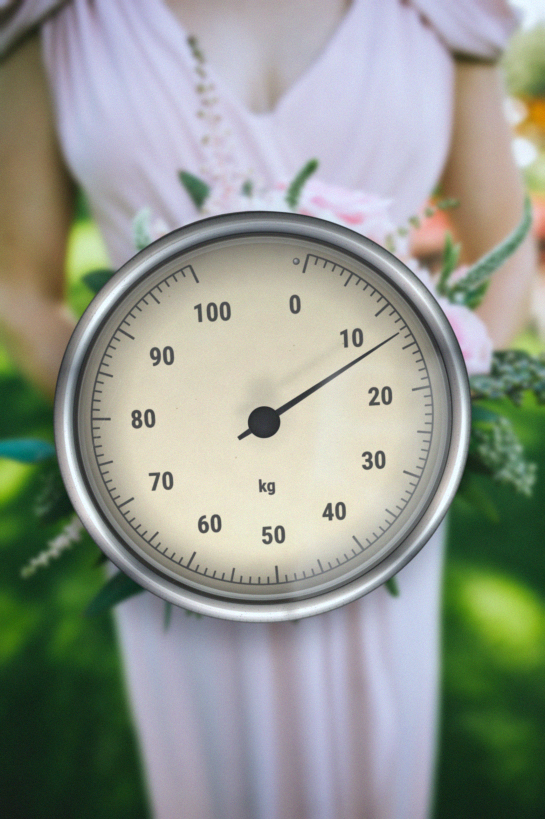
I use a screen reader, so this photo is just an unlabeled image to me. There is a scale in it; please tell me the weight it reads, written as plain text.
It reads 13 kg
